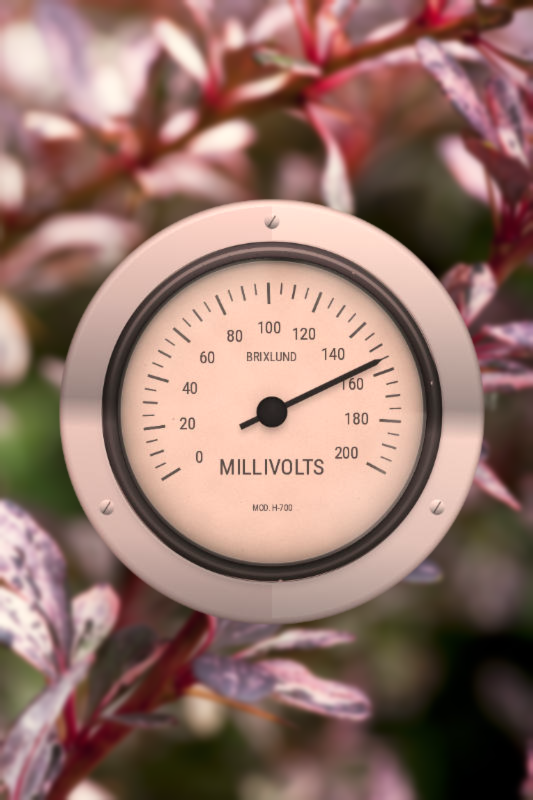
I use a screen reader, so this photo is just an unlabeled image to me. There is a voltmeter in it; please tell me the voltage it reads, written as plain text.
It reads 155 mV
